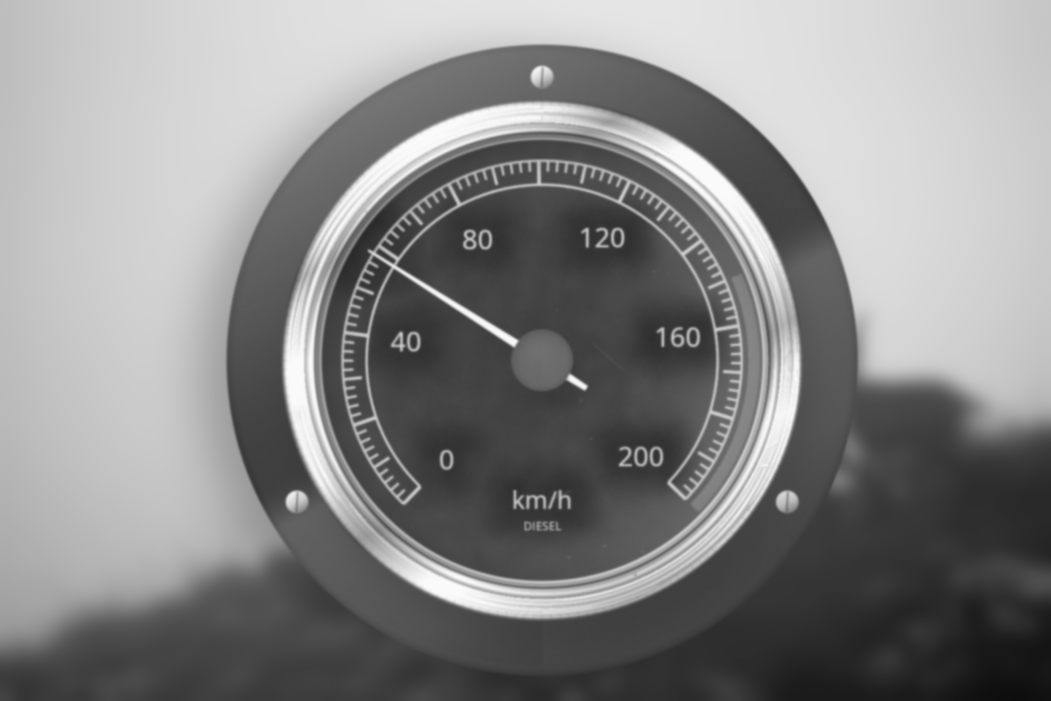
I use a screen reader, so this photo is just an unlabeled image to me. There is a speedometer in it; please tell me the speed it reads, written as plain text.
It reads 58 km/h
